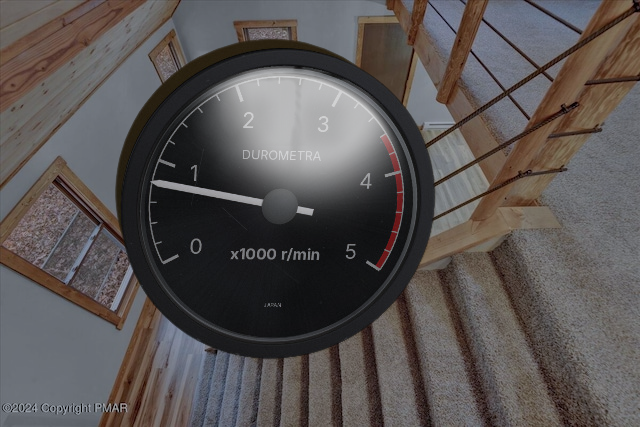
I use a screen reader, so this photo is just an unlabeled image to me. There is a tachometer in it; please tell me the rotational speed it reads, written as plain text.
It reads 800 rpm
